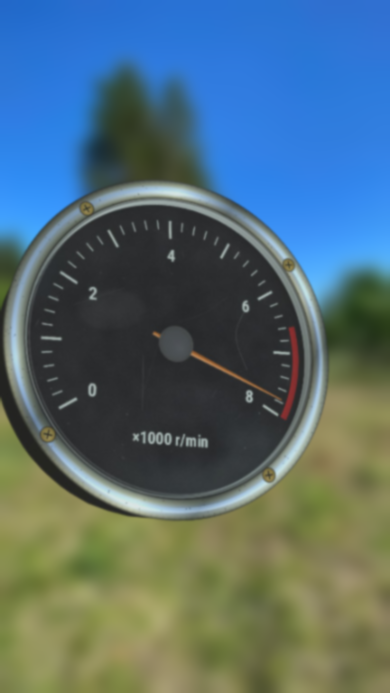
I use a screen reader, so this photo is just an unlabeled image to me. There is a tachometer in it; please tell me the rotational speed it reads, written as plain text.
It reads 7800 rpm
